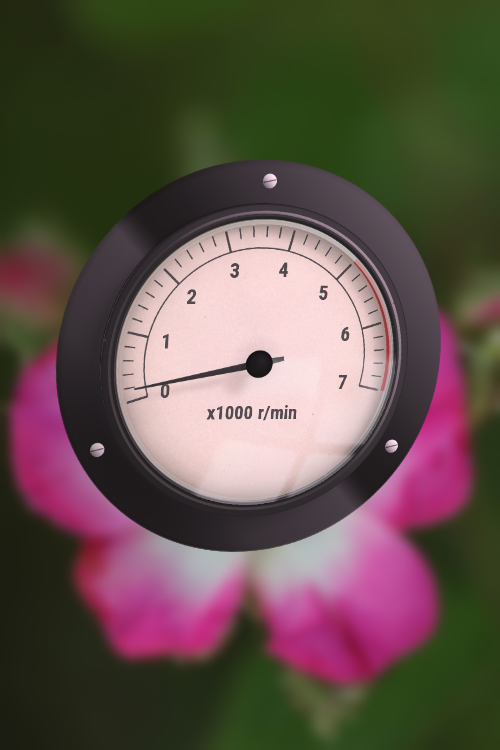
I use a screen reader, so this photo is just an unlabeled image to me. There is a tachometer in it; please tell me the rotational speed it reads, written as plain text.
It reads 200 rpm
